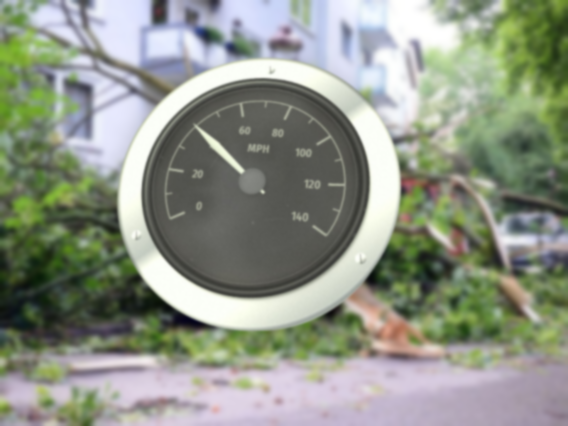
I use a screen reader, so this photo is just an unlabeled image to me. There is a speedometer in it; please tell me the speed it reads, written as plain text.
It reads 40 mph
